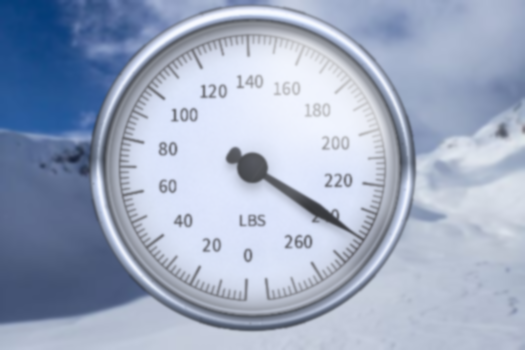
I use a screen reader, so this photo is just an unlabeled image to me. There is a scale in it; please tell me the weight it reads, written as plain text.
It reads 240 lb
